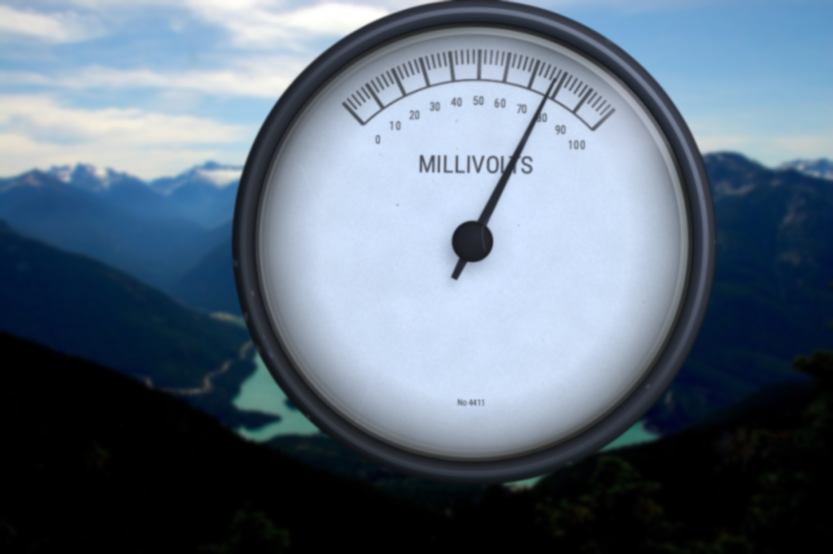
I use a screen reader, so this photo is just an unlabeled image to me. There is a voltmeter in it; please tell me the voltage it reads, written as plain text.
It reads 78 mV
